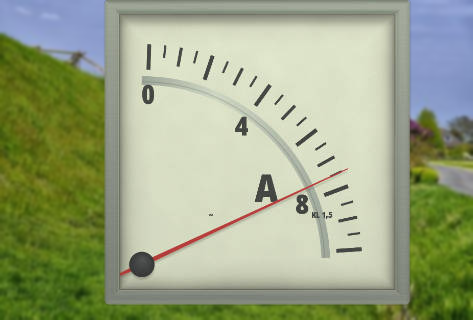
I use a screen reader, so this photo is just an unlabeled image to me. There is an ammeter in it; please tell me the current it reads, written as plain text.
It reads 7.5 A
